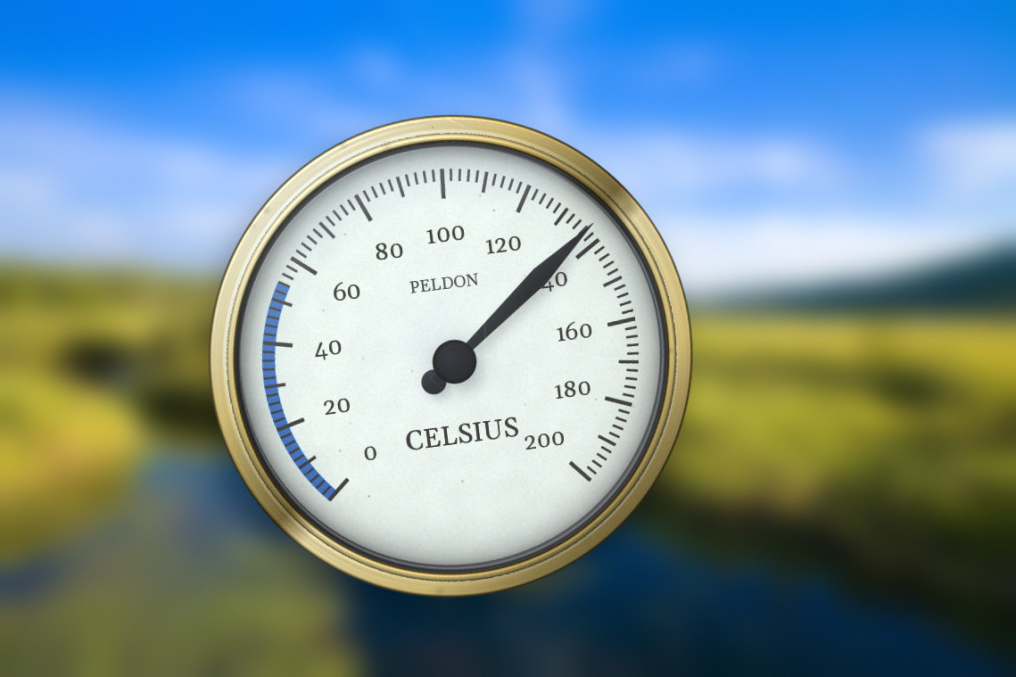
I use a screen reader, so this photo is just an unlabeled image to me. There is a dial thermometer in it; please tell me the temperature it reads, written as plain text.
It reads 136 °C
